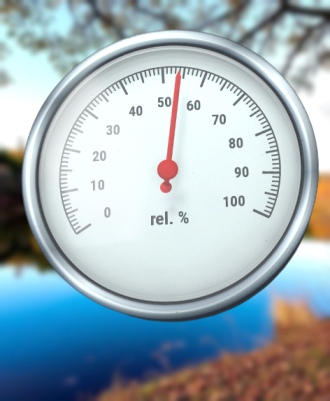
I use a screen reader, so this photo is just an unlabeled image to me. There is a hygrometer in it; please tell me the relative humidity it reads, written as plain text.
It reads 54 %
